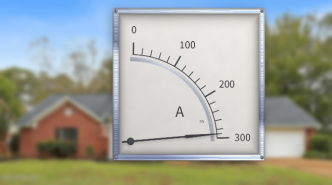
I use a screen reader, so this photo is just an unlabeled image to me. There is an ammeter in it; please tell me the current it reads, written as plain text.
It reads 290 A
